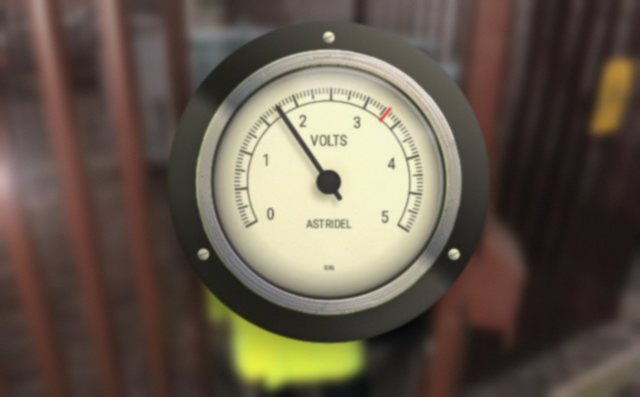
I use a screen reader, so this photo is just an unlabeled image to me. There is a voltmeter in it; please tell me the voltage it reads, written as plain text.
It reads 1.75 V
